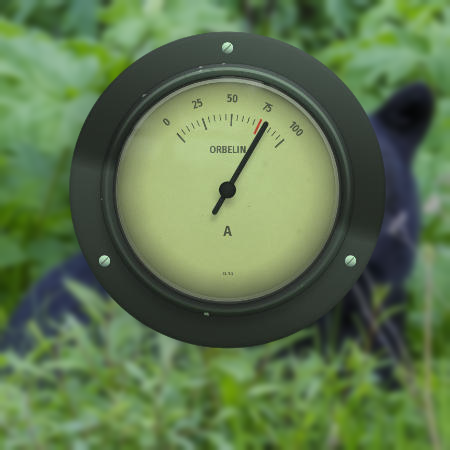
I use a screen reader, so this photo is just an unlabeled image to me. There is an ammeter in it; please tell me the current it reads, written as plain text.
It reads 80 A
